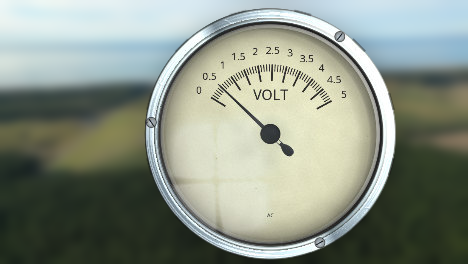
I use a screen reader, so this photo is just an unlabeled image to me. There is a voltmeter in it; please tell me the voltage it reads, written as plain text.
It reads 0.5 V
